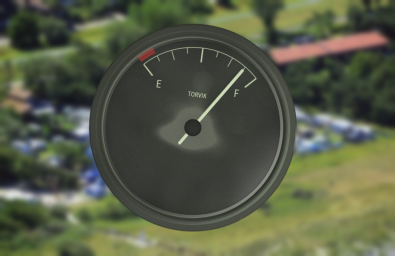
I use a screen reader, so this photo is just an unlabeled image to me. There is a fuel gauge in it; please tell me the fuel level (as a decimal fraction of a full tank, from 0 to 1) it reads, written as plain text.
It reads 0.875
